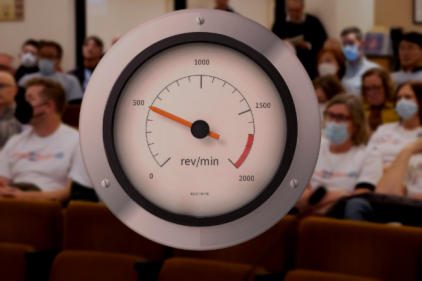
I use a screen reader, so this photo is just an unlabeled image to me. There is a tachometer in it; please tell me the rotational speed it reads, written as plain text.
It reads 500 rpm
